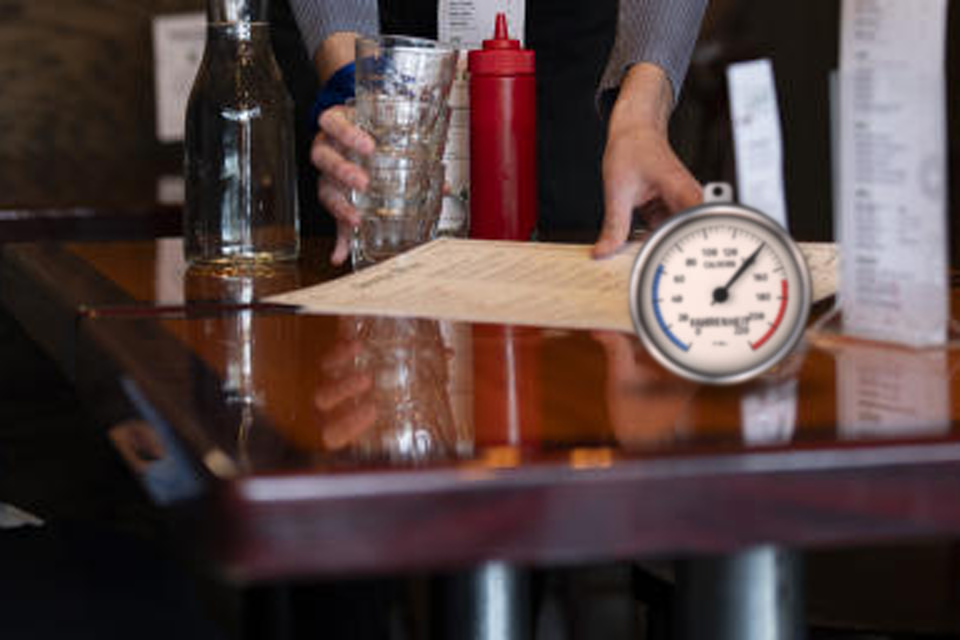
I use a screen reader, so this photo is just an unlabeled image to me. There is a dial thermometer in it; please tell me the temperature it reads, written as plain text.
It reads 140 °F
